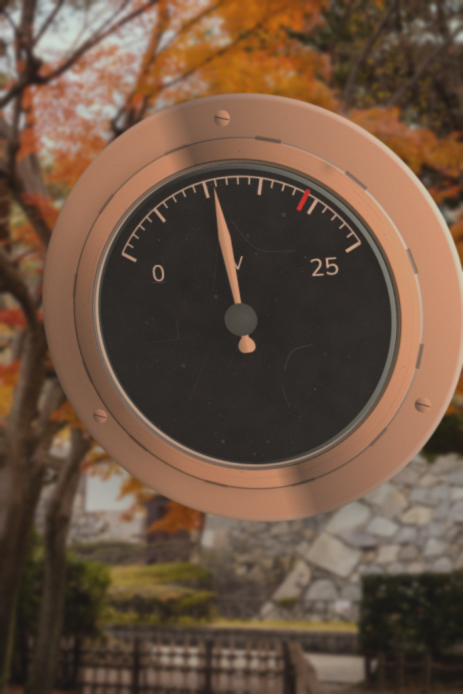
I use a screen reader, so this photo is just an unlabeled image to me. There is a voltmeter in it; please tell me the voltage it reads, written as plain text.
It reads 11 V
